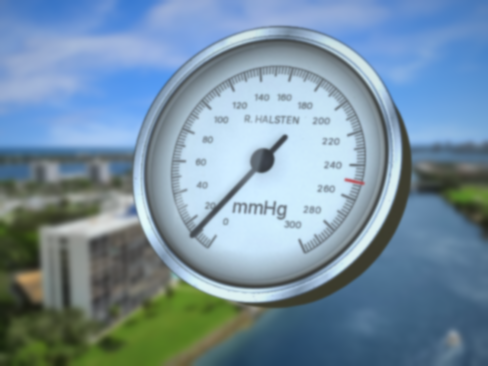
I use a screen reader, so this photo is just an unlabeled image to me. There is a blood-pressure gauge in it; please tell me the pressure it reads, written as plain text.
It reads 10 mmHg
